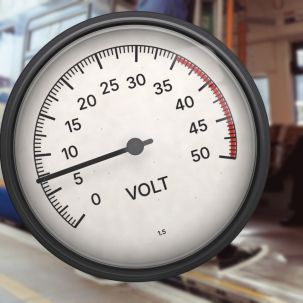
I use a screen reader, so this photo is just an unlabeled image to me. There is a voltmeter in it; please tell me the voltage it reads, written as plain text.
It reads 7 V
